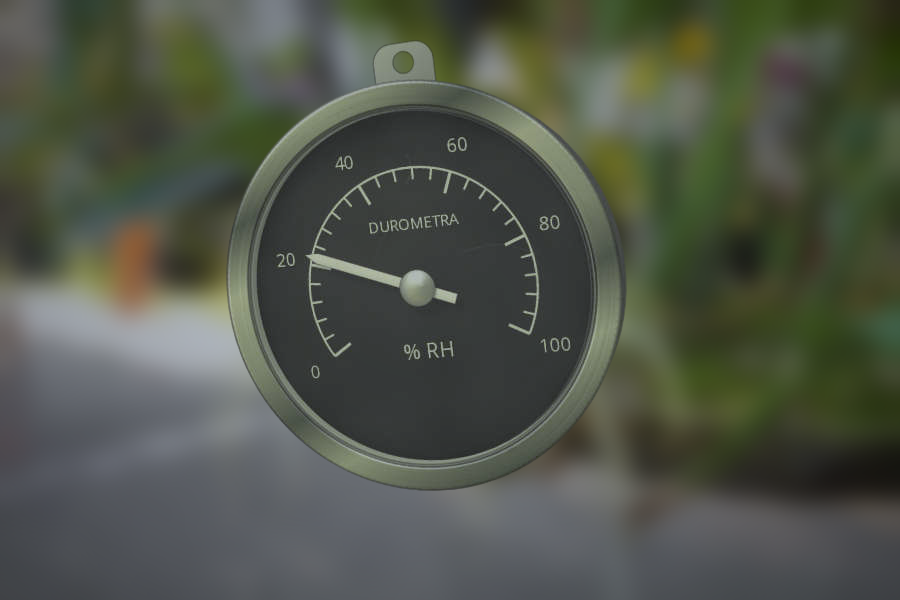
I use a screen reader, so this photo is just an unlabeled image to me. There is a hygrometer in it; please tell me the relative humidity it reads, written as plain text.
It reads 22 %
